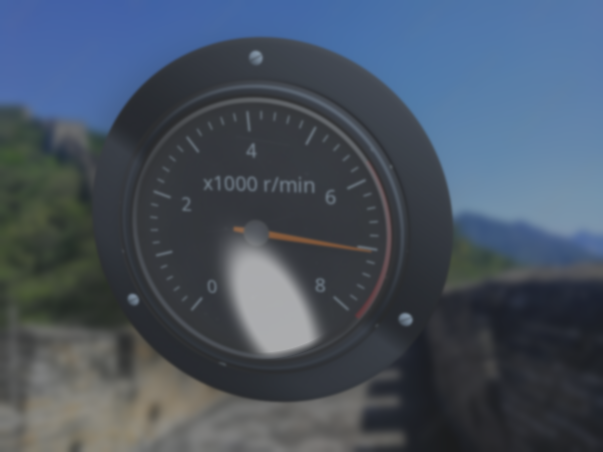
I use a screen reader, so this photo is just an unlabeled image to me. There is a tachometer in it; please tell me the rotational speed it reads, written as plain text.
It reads 7000 rpm
